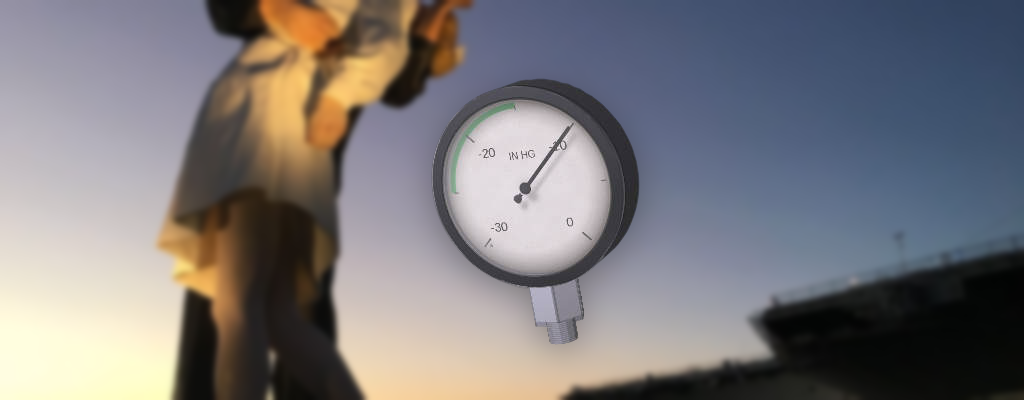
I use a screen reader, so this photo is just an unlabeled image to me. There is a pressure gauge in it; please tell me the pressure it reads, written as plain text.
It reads -10 inHg
